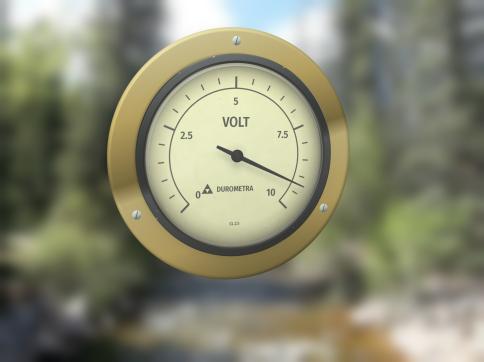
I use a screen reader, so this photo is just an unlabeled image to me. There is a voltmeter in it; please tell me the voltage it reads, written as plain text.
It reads 9.25 V
